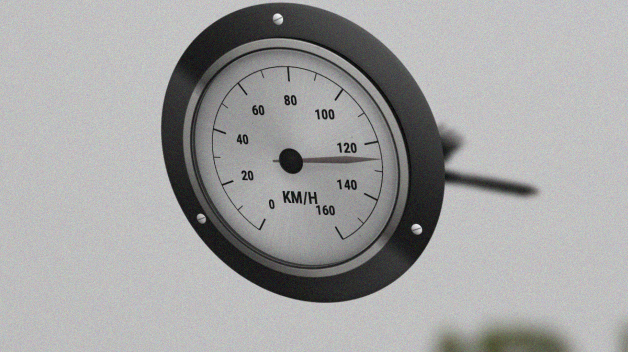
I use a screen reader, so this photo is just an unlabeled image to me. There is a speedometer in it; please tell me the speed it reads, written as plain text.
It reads 125 km/h
